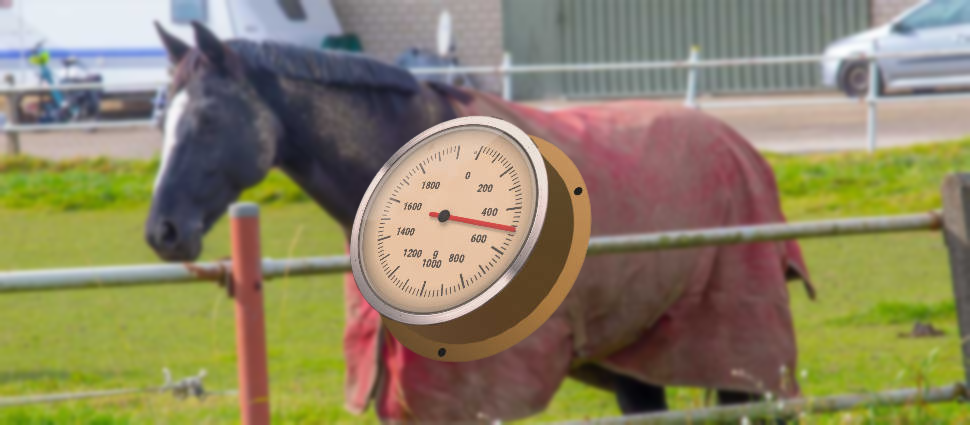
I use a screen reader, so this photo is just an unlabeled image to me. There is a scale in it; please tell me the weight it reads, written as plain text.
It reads 500 g
